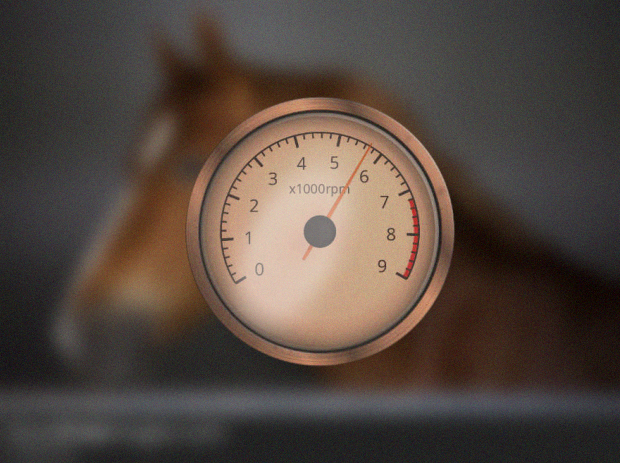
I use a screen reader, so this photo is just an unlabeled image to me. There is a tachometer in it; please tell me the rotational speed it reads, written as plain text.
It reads 5700 rpm
